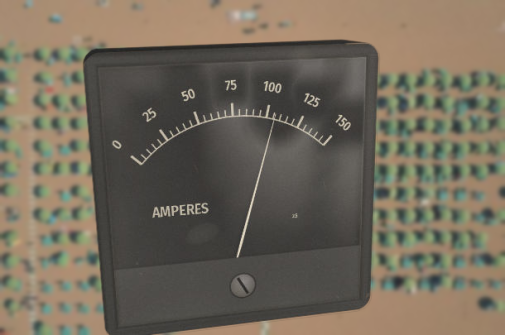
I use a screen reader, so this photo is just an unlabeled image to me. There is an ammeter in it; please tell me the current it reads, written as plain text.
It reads 105 A
